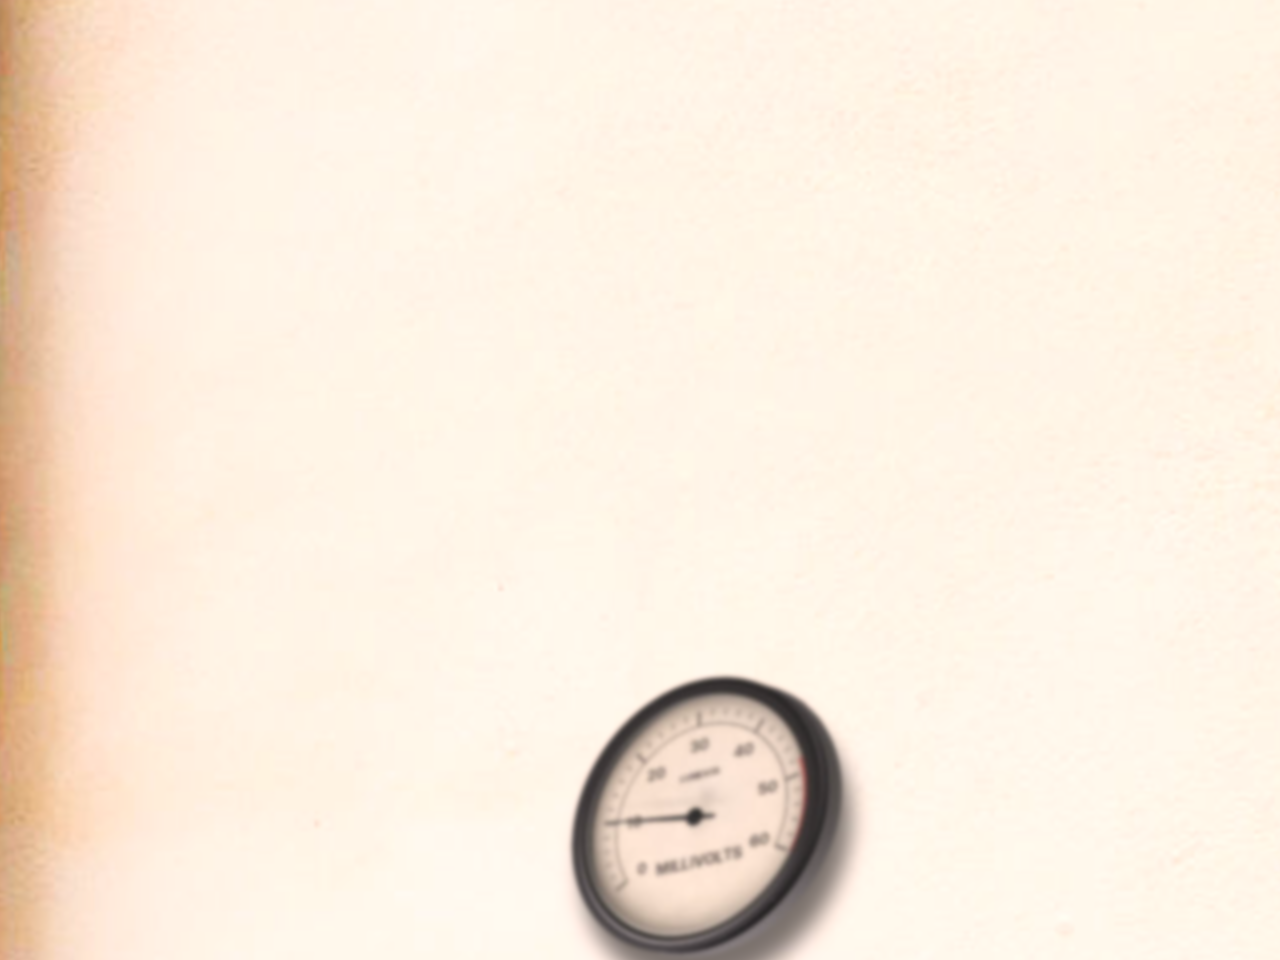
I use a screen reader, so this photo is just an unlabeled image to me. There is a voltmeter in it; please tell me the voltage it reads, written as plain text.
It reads 10 mV
